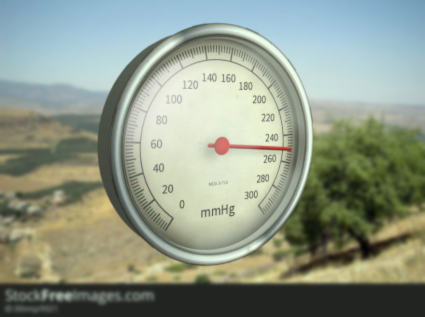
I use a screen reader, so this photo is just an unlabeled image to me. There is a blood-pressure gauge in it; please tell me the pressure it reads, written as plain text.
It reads 250 mmHg
